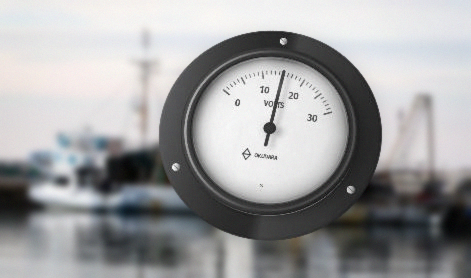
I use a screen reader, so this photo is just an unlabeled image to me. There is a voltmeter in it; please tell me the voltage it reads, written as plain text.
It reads 15 V
